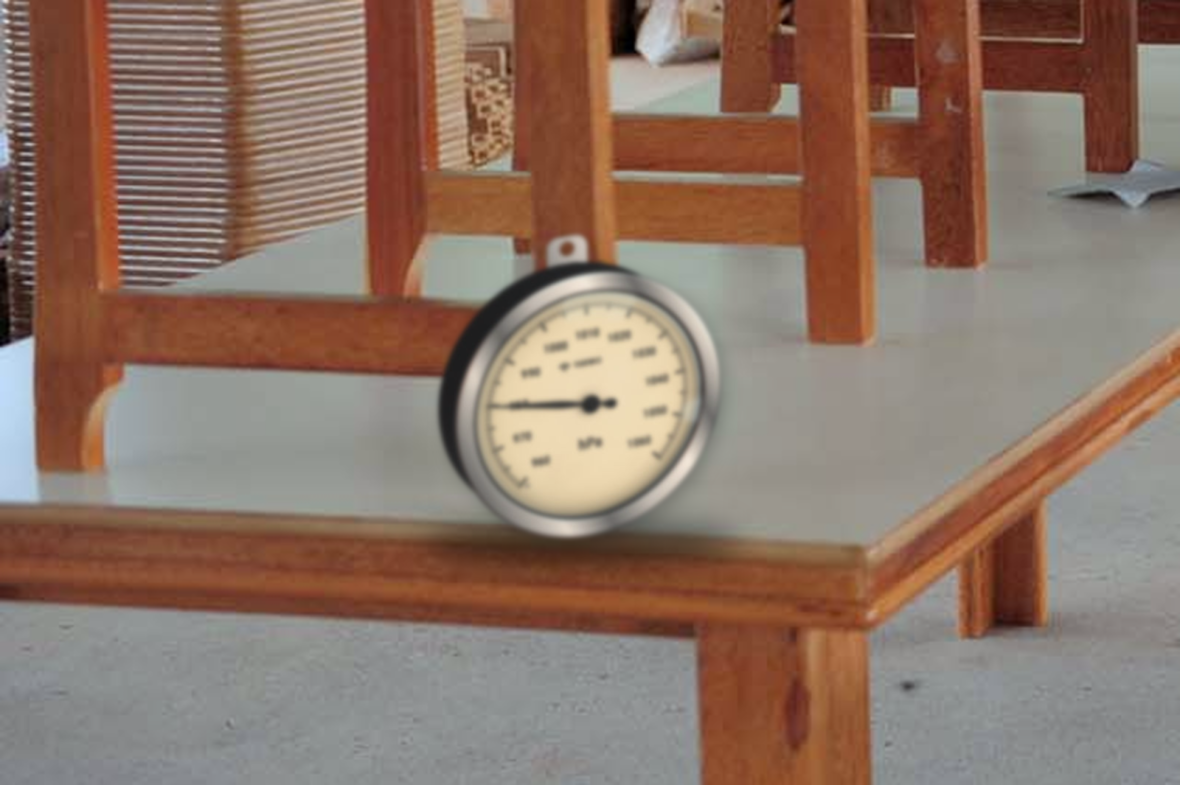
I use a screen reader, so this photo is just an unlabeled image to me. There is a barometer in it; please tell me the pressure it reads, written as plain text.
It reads 980 hPa
